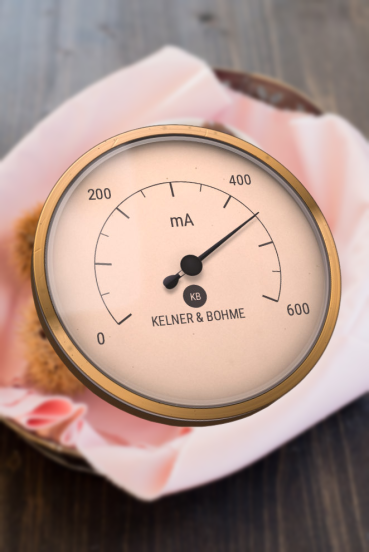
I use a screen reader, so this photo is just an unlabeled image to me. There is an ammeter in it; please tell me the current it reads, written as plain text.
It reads 450 mA
